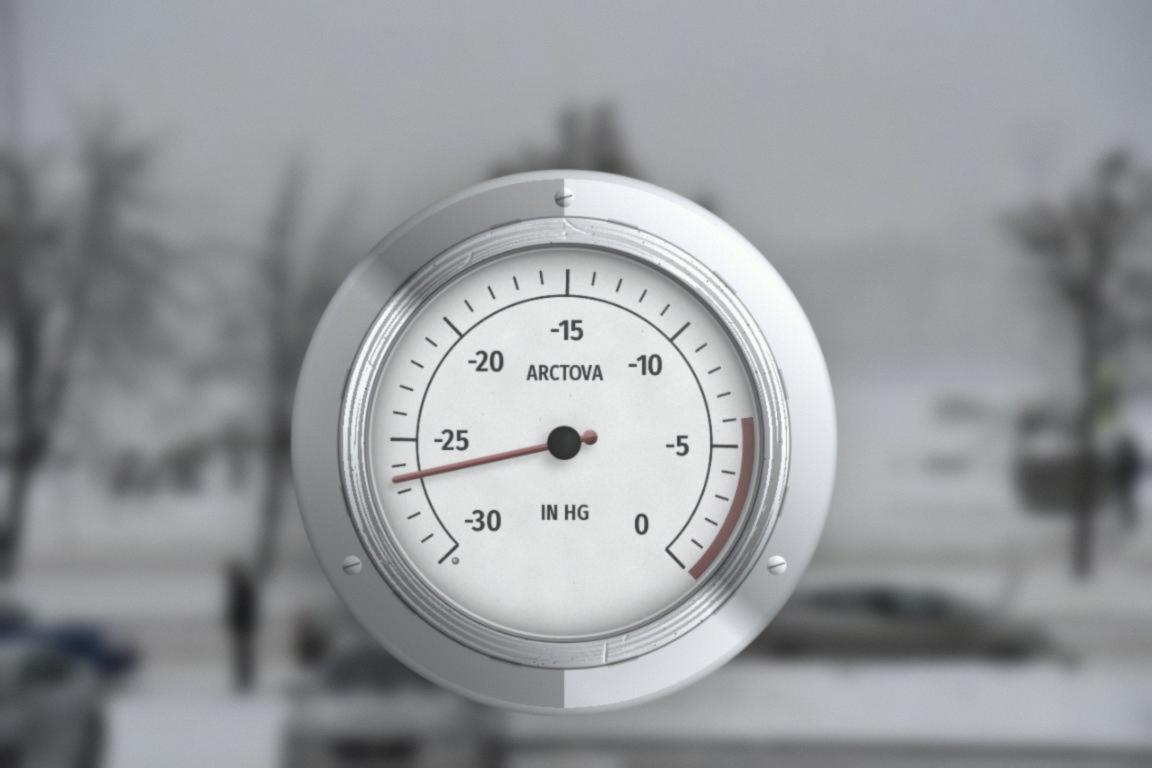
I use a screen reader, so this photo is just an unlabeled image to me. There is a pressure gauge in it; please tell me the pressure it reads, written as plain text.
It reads -26.5 inHg
